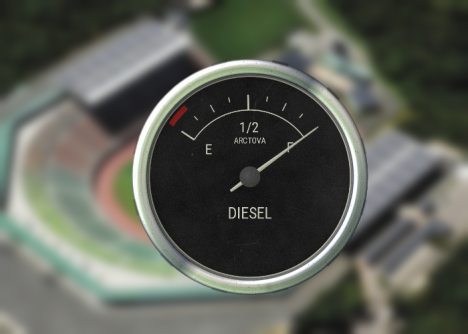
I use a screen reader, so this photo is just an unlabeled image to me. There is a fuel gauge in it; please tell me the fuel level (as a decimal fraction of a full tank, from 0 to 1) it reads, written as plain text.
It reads 1
